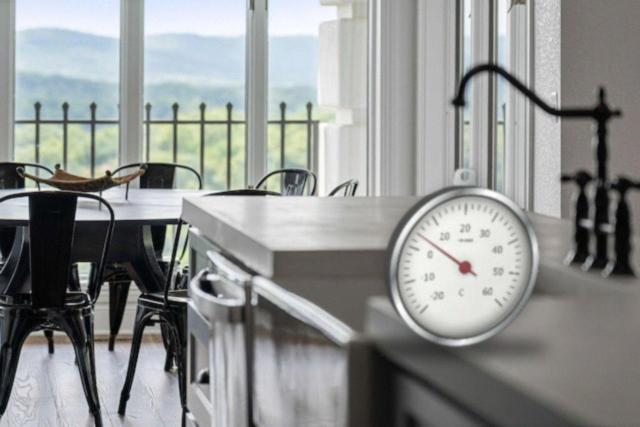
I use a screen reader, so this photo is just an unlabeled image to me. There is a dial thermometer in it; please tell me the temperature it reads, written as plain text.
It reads 4 °C
